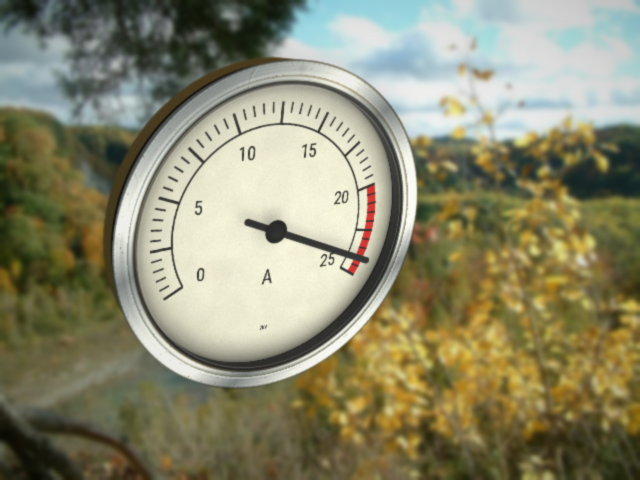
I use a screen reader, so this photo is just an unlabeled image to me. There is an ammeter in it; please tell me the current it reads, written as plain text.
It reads 24 A
